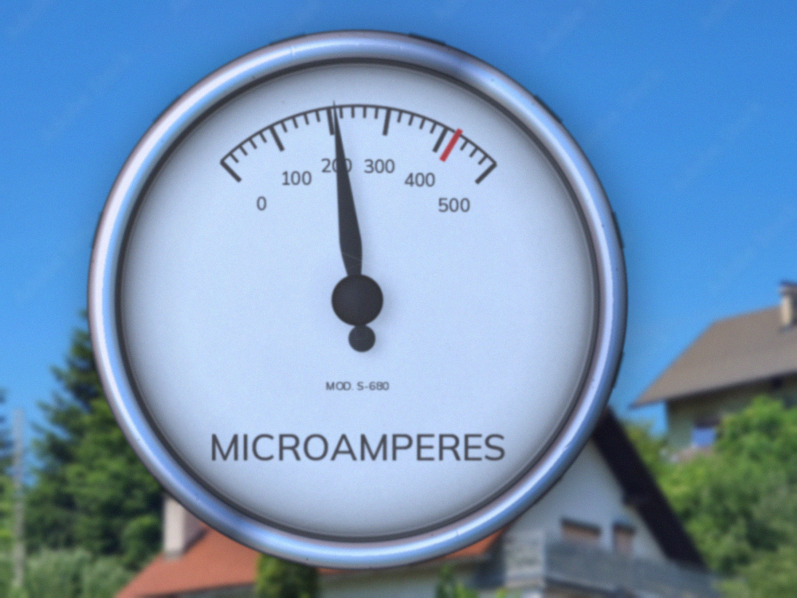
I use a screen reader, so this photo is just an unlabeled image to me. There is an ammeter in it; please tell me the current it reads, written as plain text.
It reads 210 µA
